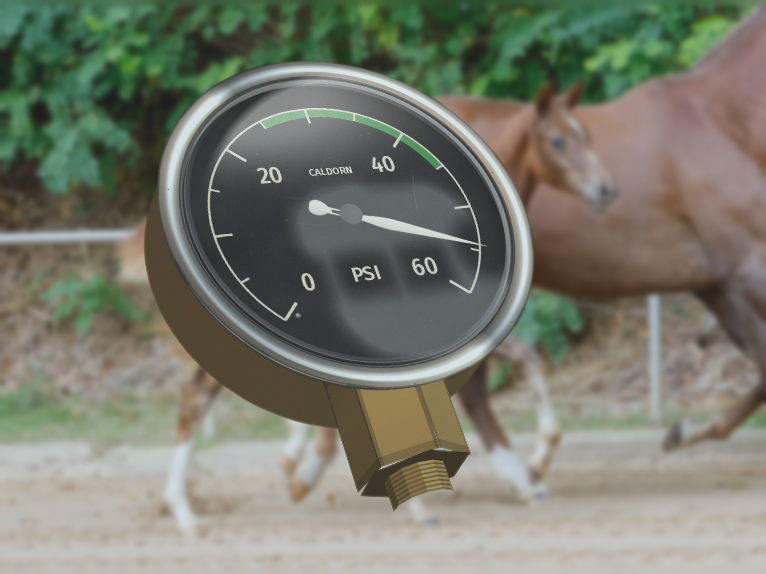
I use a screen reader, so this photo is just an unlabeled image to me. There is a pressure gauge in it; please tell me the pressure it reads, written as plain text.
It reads 55 psi
